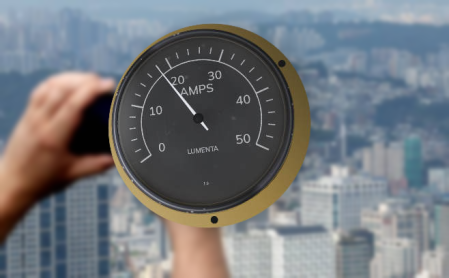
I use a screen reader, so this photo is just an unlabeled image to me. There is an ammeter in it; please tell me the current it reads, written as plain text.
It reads 18 A
